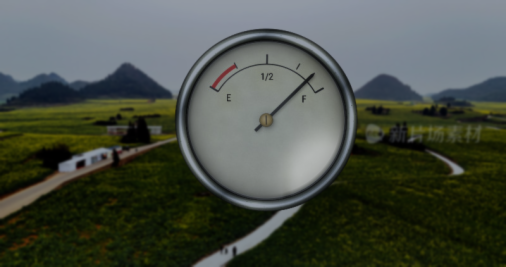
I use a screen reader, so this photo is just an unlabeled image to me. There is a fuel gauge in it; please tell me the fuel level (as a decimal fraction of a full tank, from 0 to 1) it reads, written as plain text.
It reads 0.875
